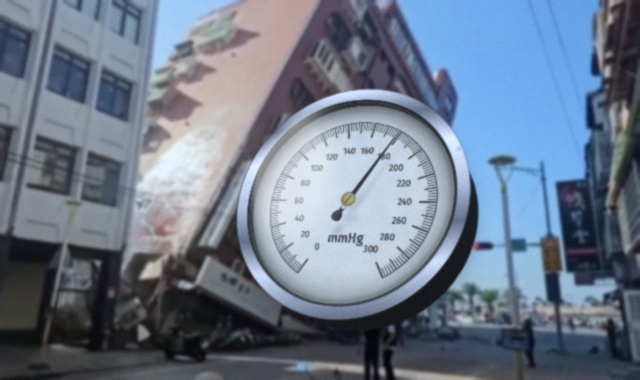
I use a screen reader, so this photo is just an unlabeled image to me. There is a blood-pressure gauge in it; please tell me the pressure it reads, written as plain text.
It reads 180 mmHg
